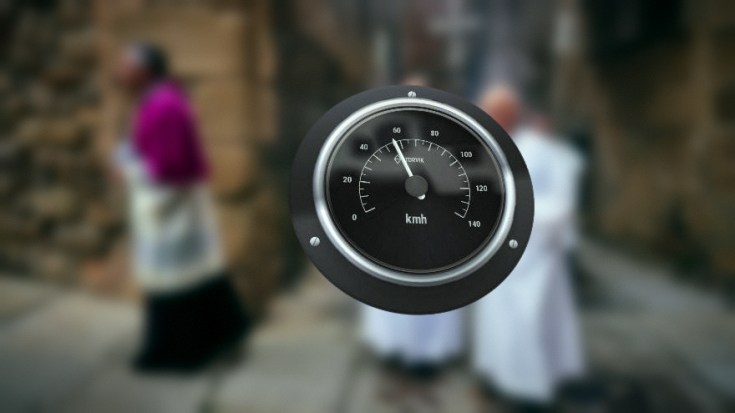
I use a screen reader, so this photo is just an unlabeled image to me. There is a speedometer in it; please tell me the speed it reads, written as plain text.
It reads 55 km/h
